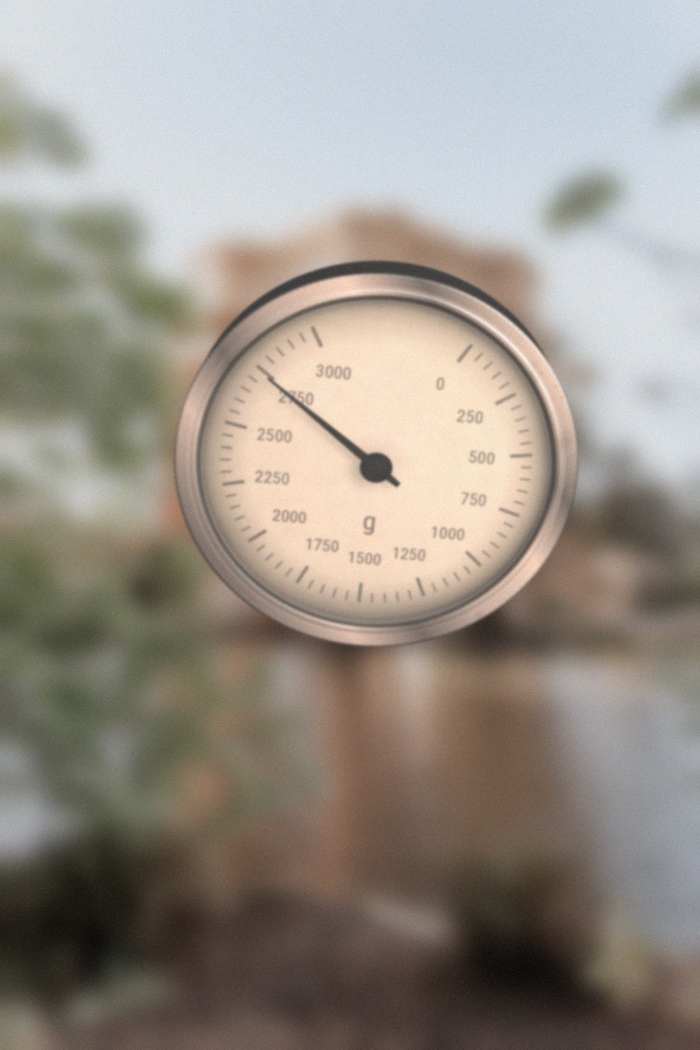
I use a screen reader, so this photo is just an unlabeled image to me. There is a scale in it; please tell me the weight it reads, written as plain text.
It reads 2750 g
